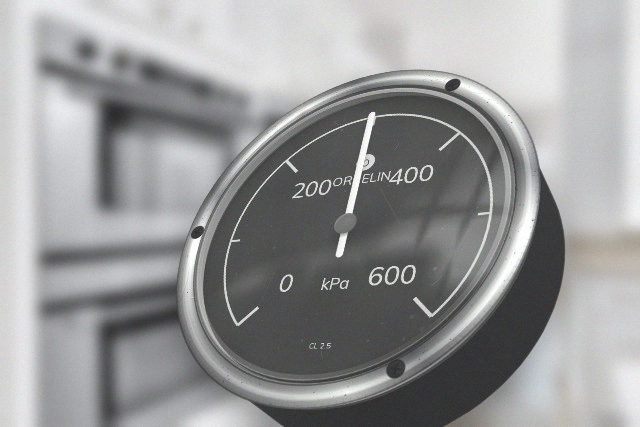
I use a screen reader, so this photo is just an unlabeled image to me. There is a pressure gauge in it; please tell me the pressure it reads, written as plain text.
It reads 300 kPa
